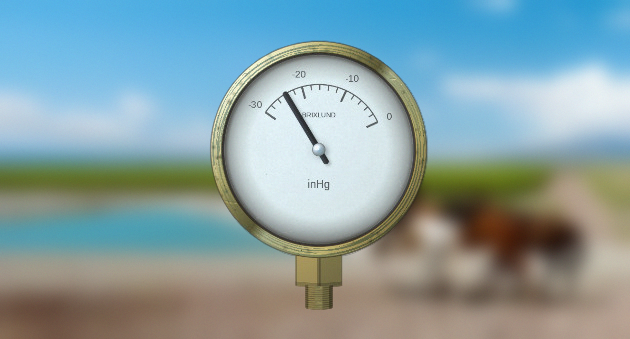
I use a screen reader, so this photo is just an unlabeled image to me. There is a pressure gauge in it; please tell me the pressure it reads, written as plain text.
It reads -24 inHg
